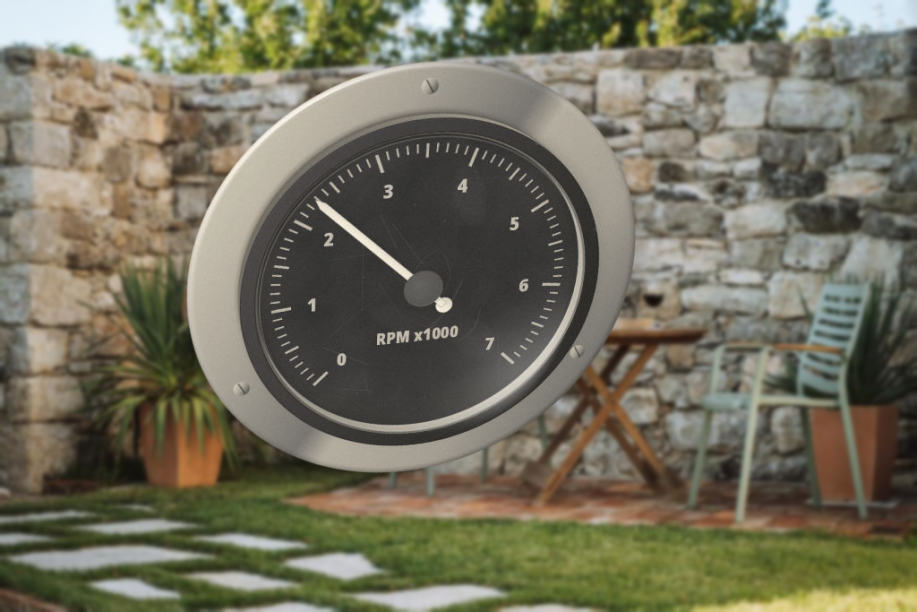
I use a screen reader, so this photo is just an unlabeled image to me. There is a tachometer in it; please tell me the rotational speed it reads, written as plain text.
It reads 2300 rpm
